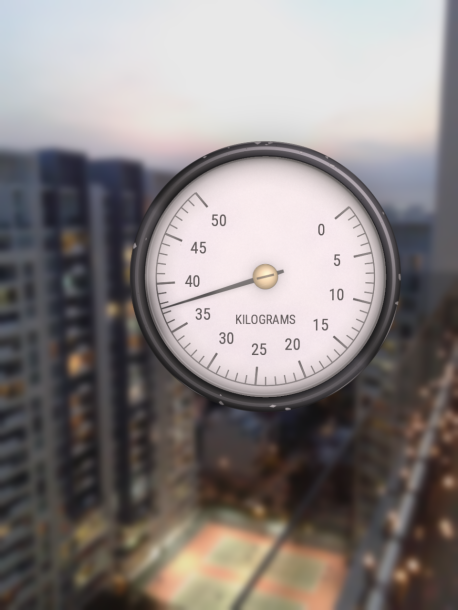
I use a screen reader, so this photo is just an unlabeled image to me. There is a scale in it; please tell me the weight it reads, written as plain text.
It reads 37.5 kg
